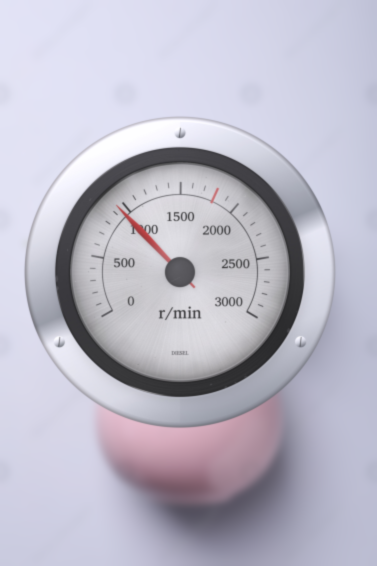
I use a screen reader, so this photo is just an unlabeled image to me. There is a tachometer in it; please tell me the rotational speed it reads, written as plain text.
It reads 950 rpm
